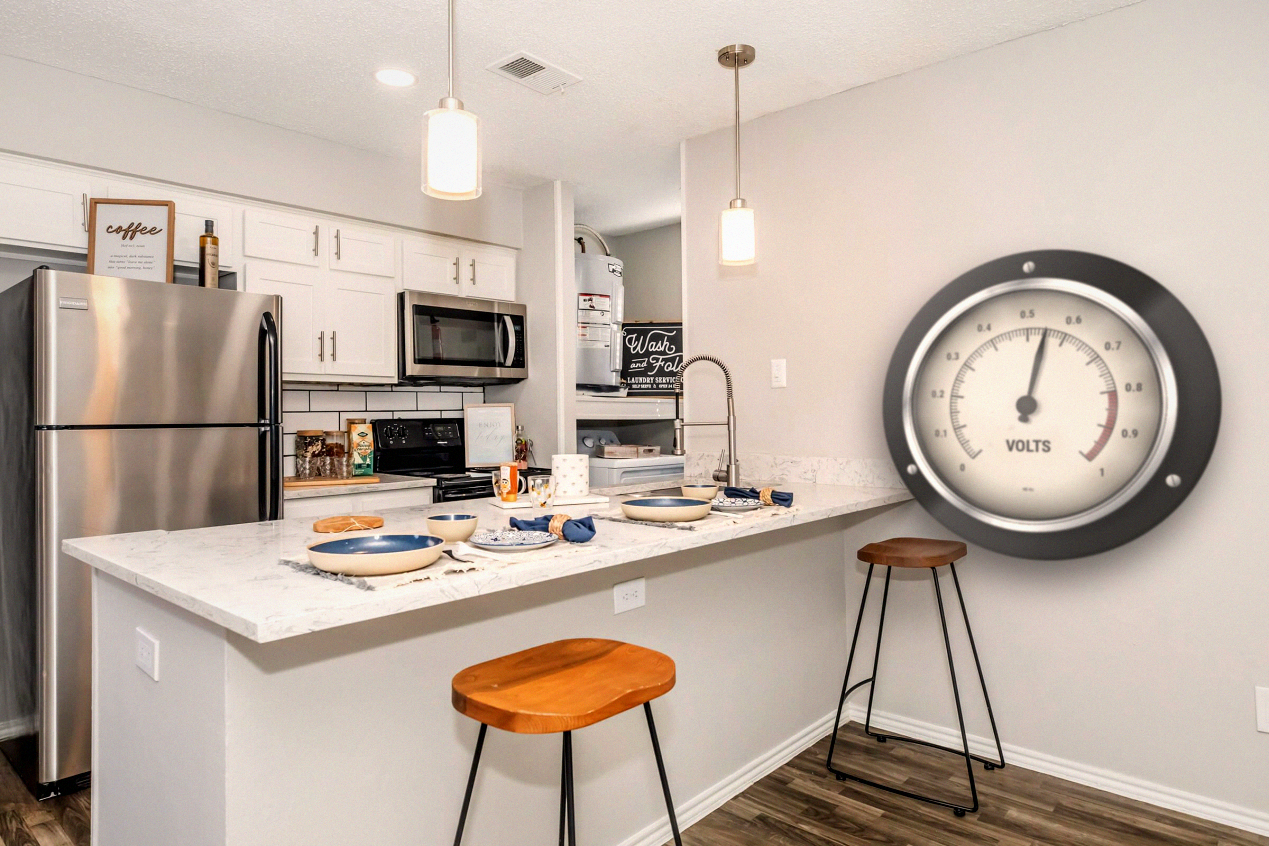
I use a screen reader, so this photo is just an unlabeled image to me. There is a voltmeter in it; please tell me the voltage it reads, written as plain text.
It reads 0.55 V
